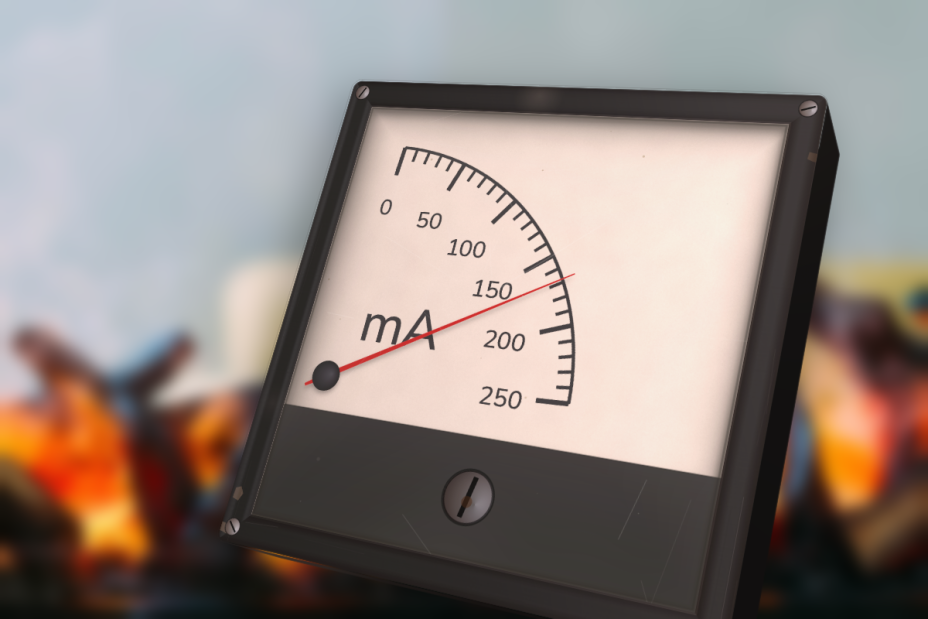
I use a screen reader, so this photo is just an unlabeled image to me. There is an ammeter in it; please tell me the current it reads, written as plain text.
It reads 170 mA
